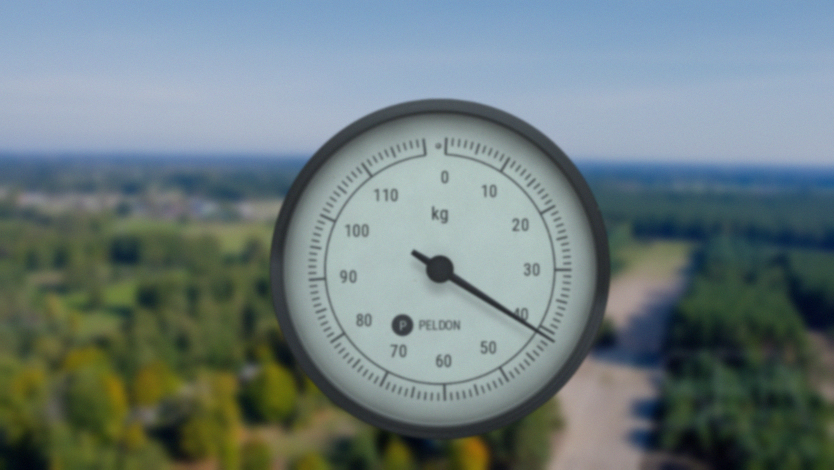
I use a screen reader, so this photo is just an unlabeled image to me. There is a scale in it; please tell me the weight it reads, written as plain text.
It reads 41 kg
